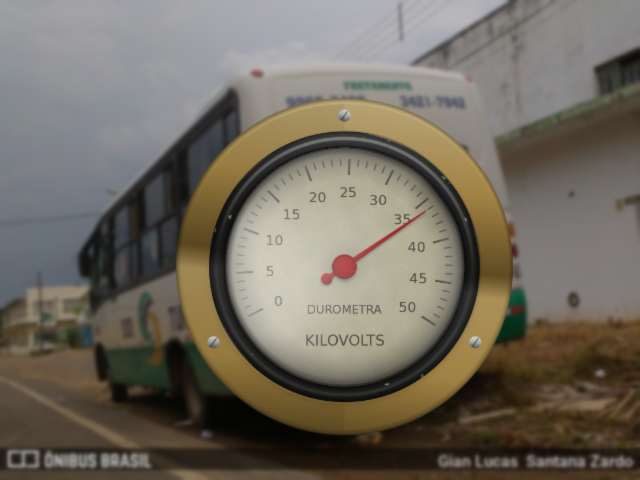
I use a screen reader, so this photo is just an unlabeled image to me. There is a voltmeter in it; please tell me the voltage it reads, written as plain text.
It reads 36 kV
